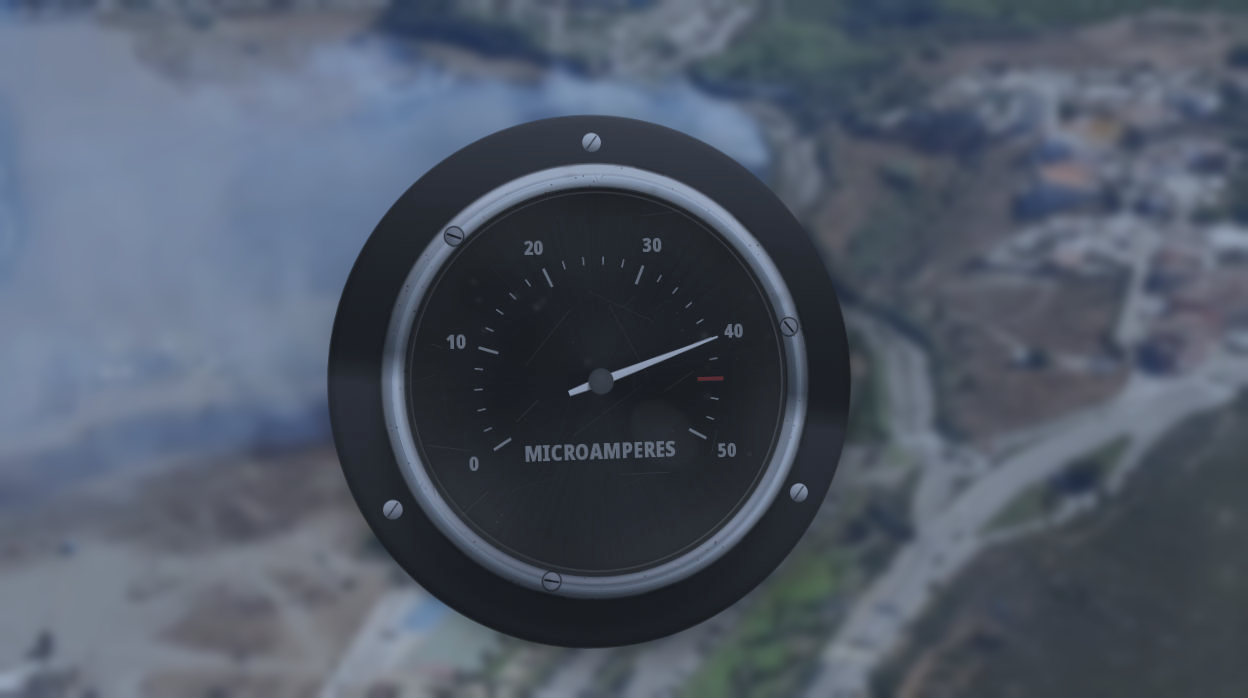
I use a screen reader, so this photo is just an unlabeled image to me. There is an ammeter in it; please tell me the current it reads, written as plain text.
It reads 40 µA
